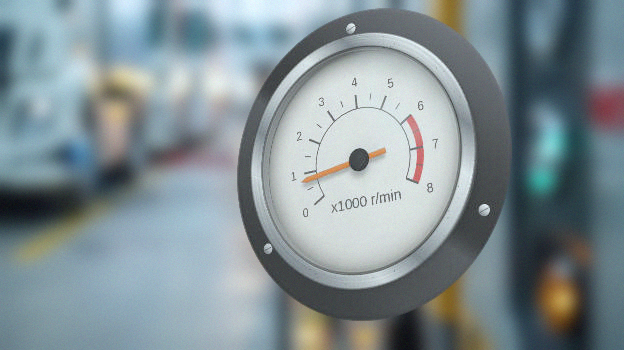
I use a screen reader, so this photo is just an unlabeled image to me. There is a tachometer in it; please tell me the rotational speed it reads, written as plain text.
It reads 750 rpm
